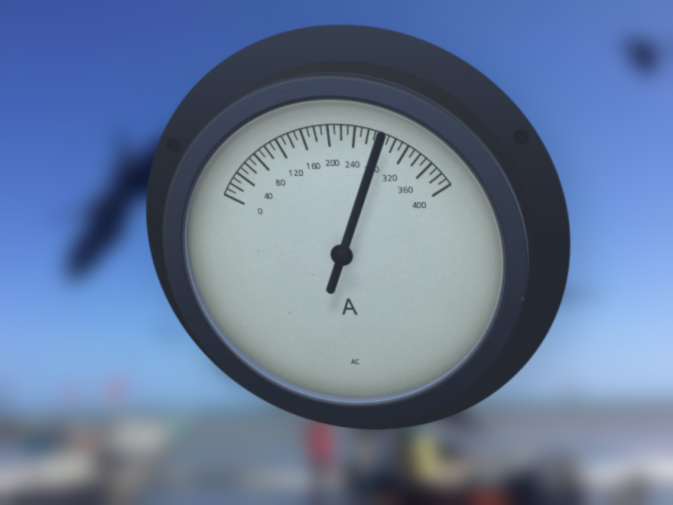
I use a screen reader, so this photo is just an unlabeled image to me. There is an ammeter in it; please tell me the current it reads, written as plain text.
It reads 280 A
